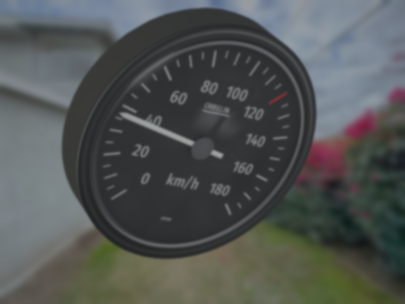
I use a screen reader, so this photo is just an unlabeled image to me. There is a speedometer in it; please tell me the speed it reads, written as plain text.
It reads 37.5 km/h
